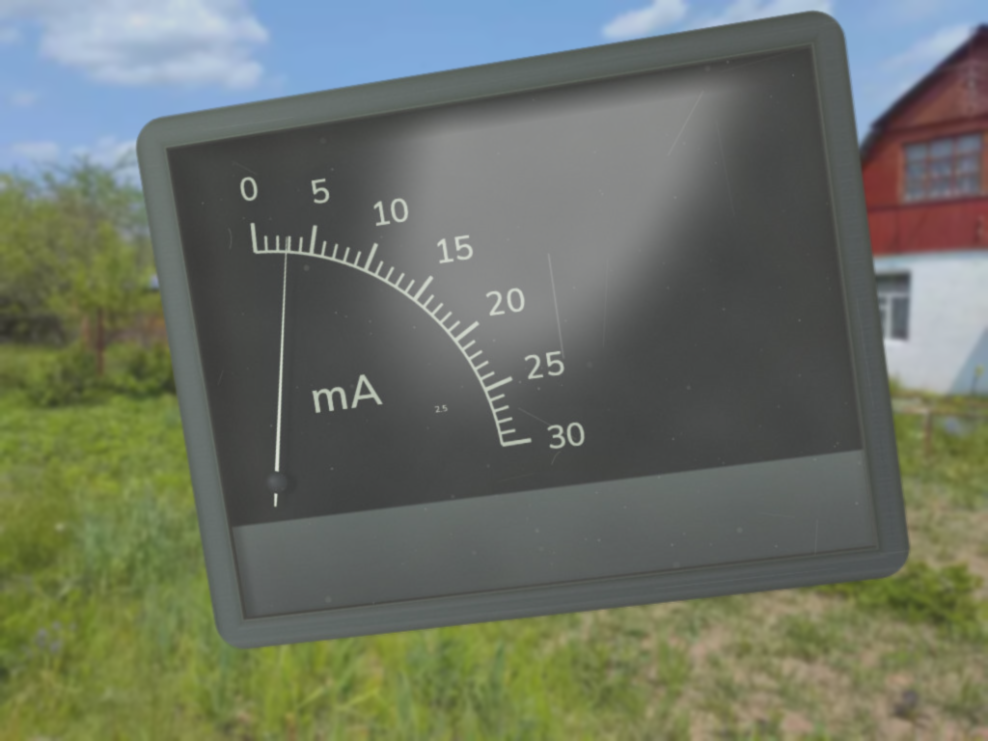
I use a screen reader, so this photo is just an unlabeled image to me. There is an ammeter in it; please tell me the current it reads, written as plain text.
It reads 3 mA
